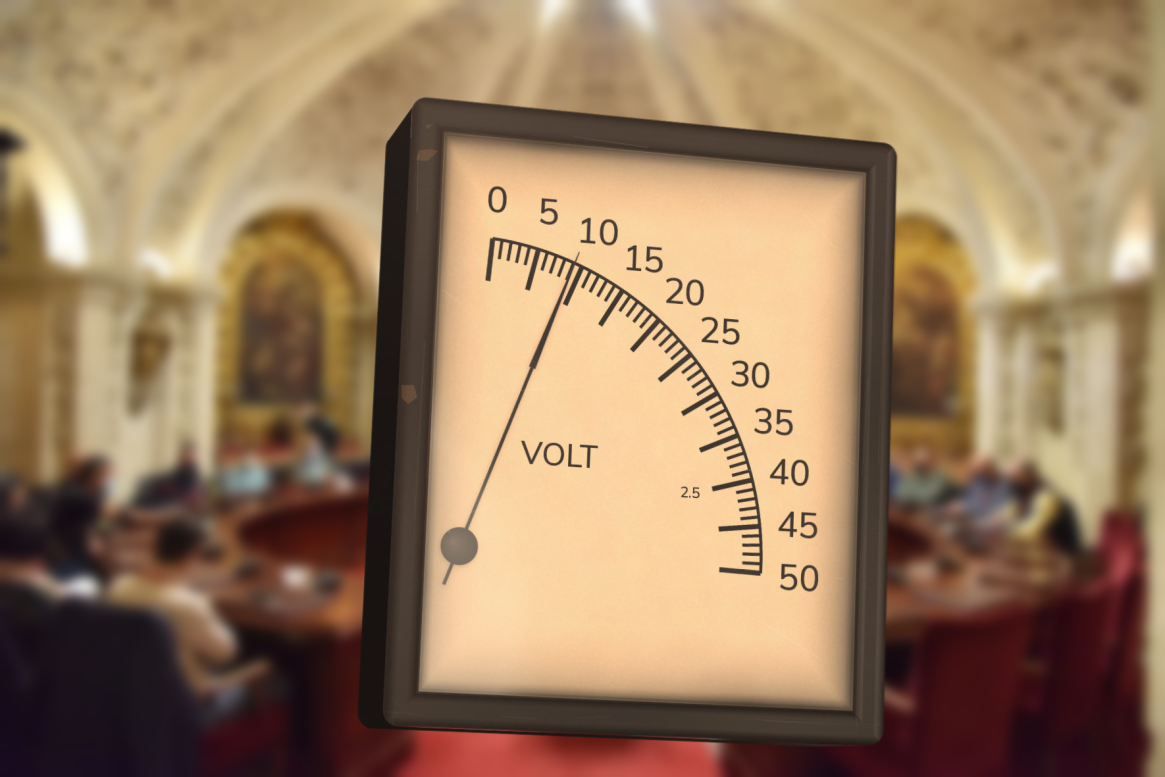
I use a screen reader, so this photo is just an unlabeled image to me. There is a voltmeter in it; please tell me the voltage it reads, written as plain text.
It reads 9 V
